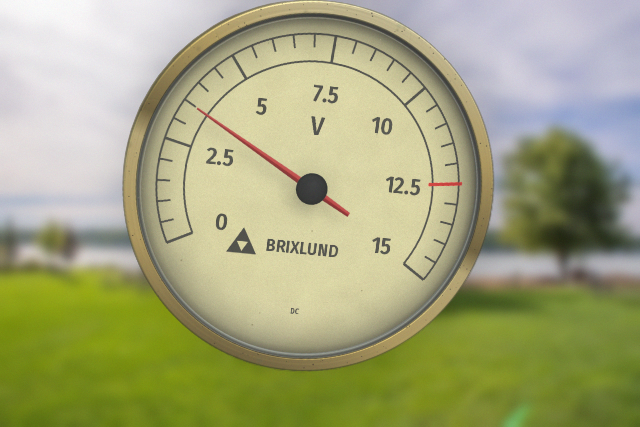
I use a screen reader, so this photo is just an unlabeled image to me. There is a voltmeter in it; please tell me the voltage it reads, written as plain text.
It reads 3.5 V
